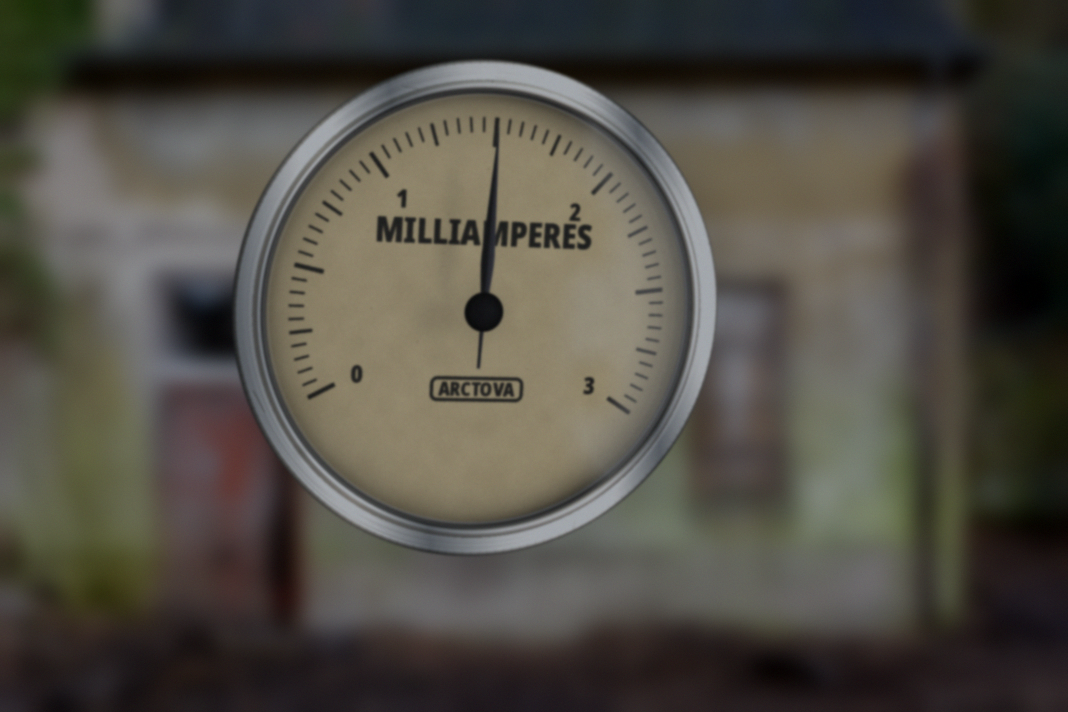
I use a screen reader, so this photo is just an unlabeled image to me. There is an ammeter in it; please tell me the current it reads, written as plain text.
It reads 1.5 mA
